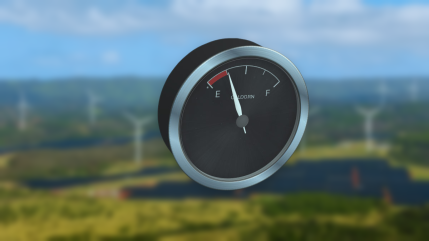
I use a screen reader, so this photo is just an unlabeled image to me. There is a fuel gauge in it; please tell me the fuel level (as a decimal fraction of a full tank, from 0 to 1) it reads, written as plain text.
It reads 0.25
